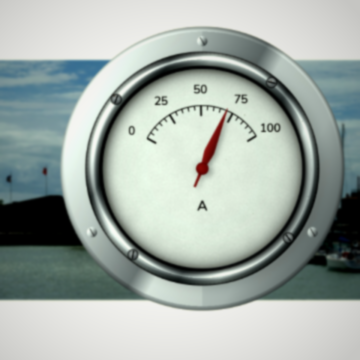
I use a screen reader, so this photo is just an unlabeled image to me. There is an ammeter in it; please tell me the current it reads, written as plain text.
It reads 70 A
